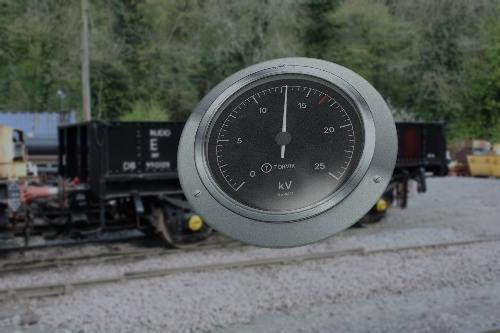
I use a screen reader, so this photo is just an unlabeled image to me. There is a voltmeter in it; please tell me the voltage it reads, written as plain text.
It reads 13 kV
